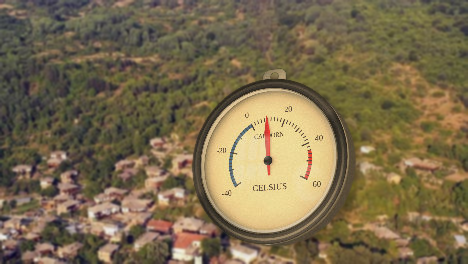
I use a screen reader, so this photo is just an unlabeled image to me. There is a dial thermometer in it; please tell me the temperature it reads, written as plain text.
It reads 10 °C
